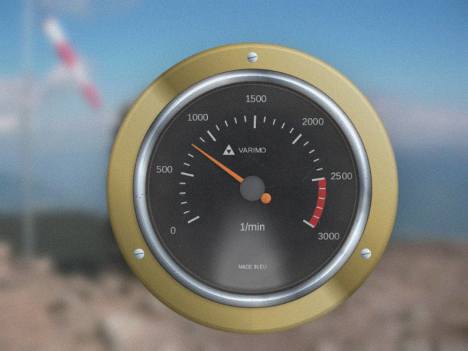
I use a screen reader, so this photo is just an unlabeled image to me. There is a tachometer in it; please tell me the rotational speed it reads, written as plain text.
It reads 800 rpm
